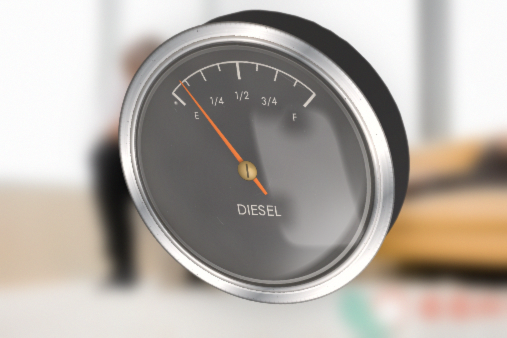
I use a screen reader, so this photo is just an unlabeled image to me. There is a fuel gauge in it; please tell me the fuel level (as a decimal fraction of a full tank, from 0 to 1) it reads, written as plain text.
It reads 0.125
